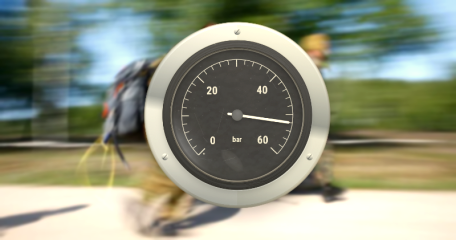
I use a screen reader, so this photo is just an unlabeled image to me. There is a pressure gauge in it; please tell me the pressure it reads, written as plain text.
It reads 52 bar
